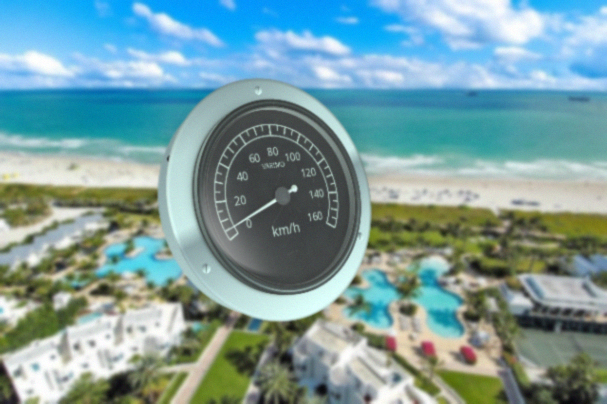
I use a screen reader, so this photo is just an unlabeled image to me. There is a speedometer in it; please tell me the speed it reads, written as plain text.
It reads 5 km/h
